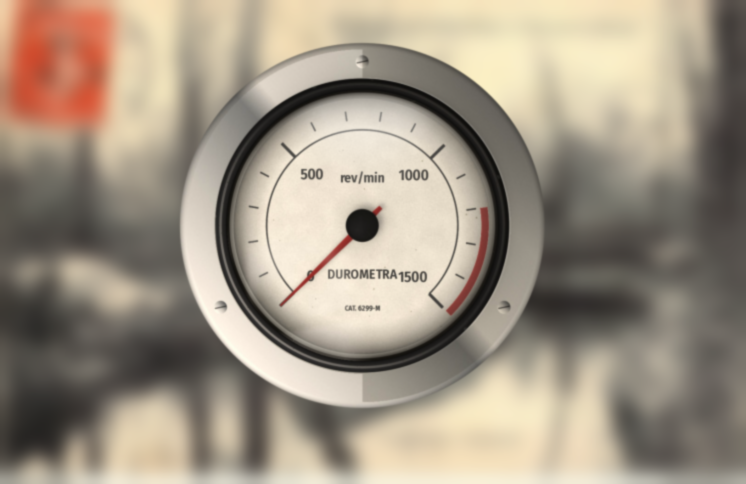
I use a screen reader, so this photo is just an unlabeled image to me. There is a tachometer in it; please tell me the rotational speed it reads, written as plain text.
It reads 0 rpm
